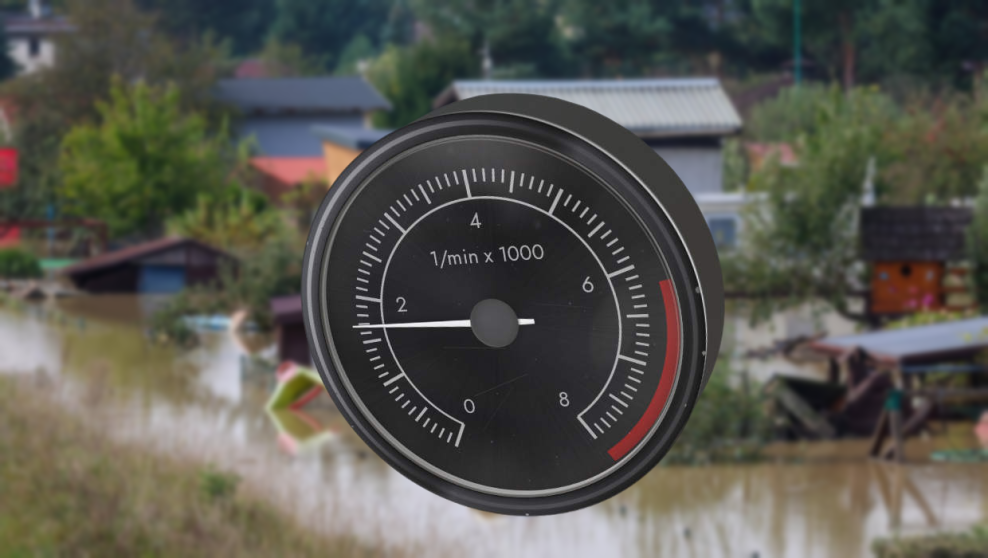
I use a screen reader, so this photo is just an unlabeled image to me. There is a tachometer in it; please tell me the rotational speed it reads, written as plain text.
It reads 1700 rpm
